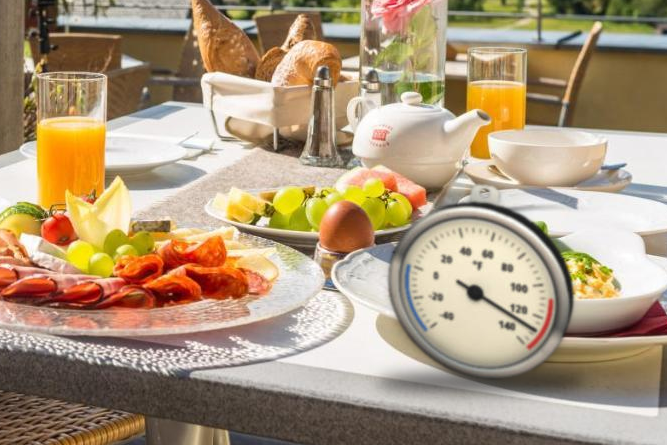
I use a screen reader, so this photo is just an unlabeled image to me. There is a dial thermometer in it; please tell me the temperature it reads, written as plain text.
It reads 128 °F
